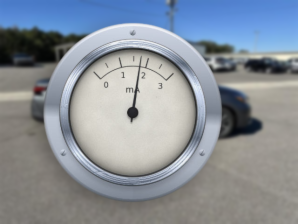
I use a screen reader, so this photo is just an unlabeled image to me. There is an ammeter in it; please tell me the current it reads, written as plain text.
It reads 1.75 mA
